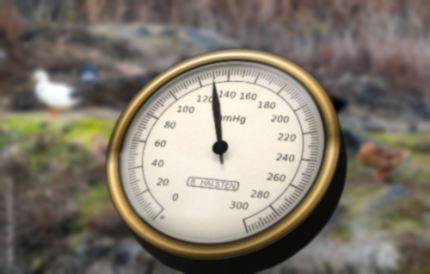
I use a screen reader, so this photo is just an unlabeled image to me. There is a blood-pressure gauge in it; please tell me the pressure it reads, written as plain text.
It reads 130 mmHg
